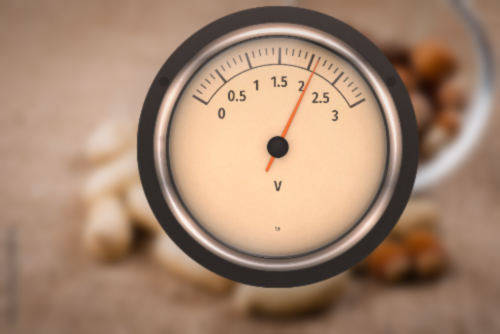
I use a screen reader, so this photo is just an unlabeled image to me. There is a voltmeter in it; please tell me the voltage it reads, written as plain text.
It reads 2.1 V
